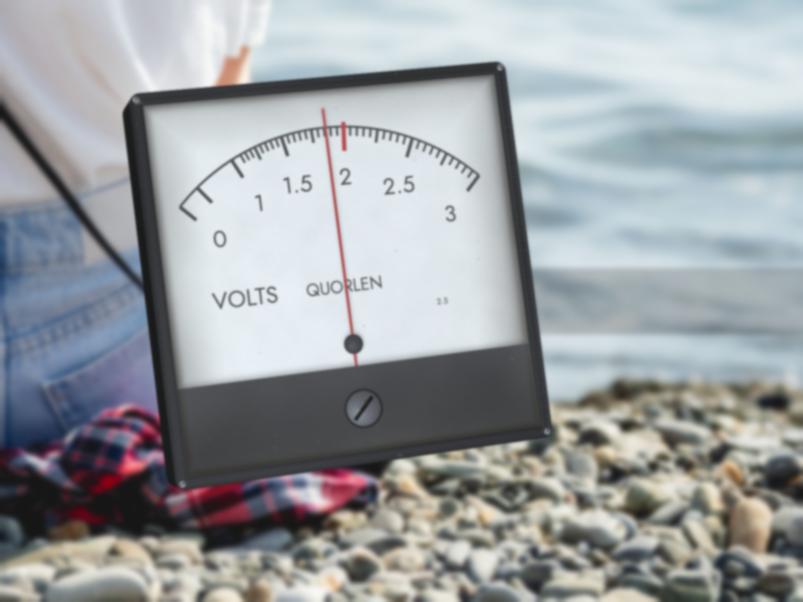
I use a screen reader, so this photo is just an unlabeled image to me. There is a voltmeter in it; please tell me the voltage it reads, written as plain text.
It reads 1.85 V
